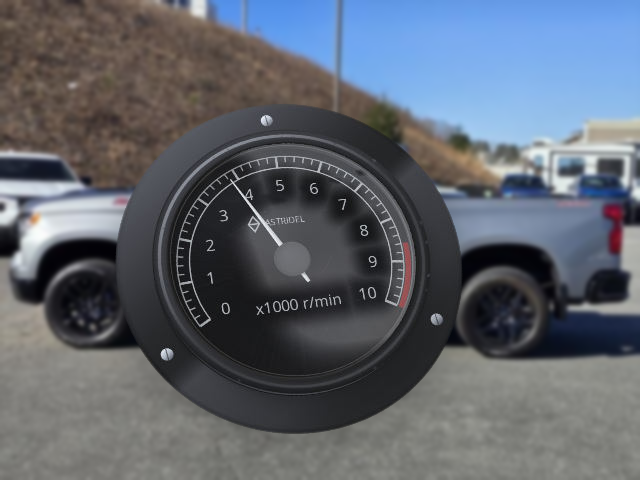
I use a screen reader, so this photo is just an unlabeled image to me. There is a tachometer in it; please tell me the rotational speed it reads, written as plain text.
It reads 3800 rpm
